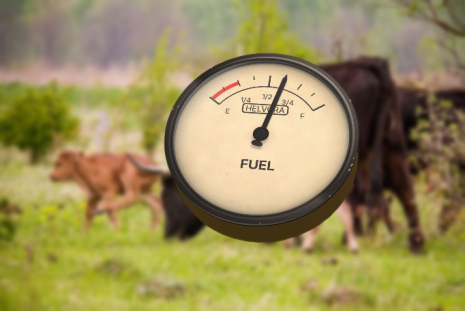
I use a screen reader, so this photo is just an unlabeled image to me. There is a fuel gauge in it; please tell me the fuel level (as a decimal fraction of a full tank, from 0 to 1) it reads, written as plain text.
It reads 0.625
